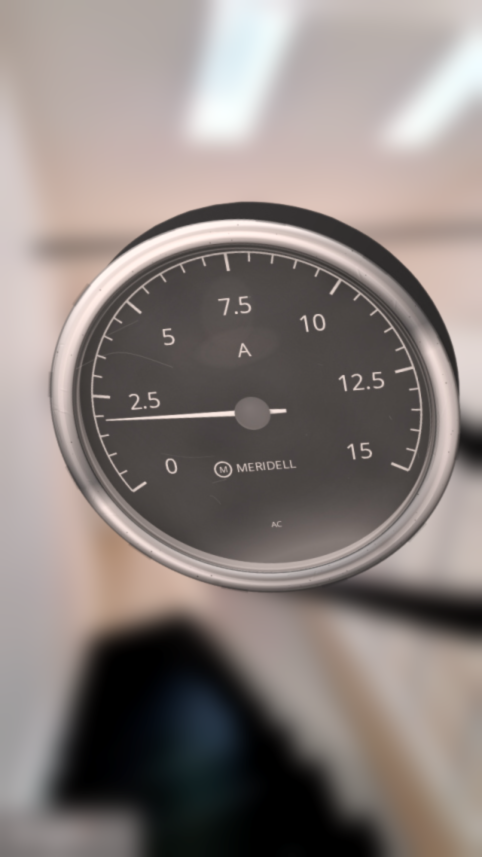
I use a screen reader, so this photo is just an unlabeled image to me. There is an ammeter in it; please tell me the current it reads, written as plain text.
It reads 2 A
